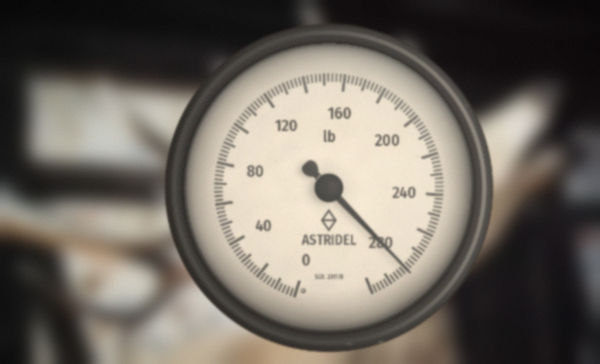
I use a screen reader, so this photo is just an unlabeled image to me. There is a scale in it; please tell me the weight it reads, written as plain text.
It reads 280 lb
